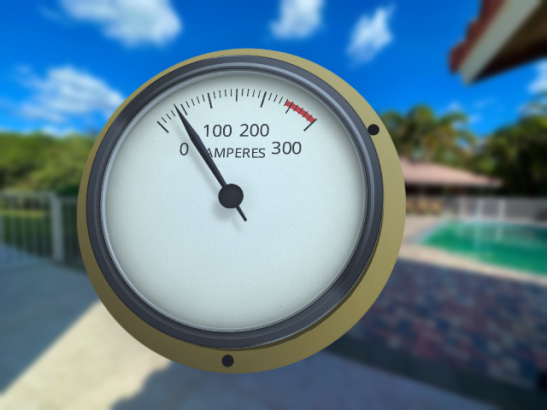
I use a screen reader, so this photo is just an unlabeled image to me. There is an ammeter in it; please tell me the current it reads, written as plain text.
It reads 40 A
